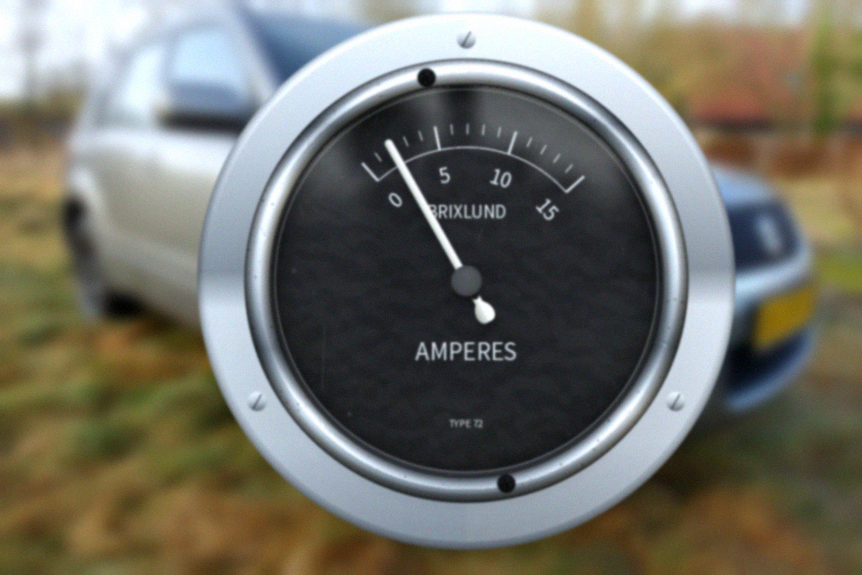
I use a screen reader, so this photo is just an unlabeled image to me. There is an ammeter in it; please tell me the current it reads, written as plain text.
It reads 2 A
